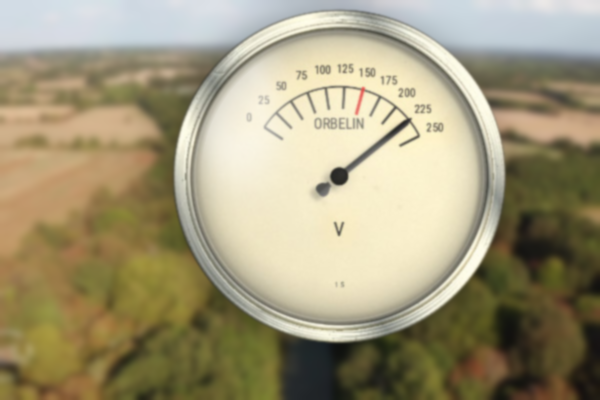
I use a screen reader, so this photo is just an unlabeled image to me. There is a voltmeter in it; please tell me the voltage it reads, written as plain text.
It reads 225 V
